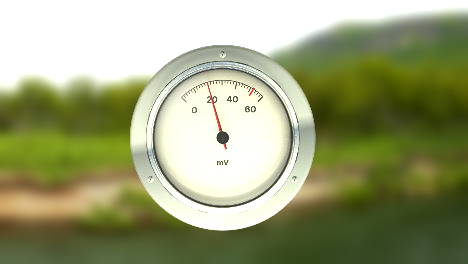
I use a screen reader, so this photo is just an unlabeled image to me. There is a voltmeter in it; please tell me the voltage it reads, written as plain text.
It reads 20 mV
